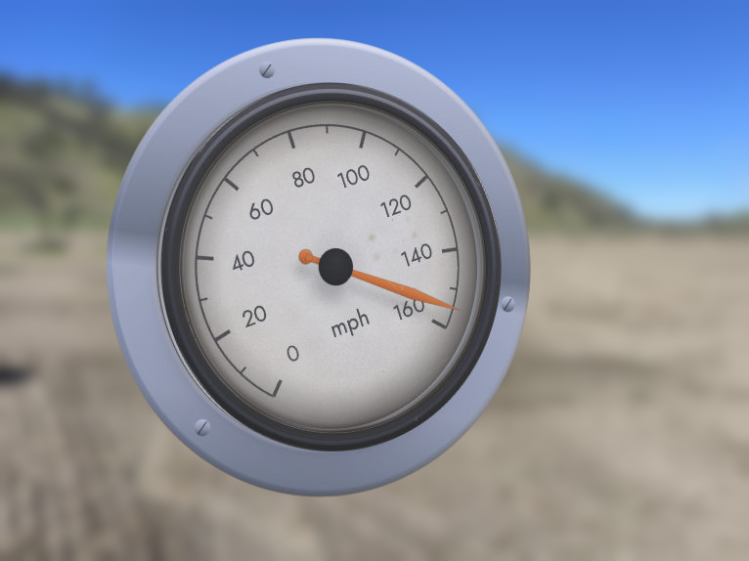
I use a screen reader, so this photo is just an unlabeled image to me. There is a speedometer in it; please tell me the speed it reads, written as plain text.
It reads 155 mph
